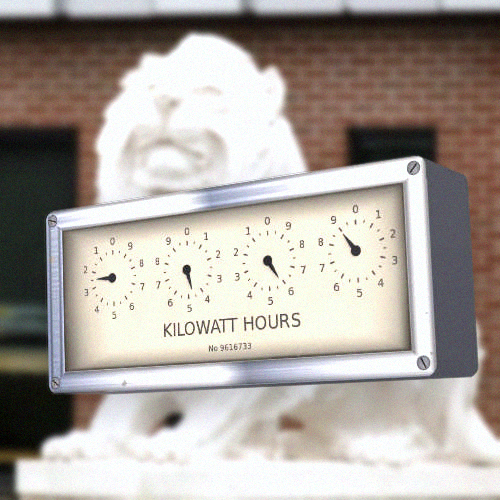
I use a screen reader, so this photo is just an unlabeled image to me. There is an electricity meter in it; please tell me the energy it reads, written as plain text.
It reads 2459 kWh
